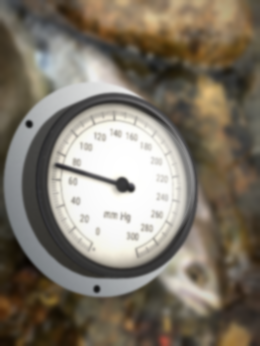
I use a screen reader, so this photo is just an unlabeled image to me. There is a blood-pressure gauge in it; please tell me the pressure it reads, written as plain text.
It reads 70 mmHg
